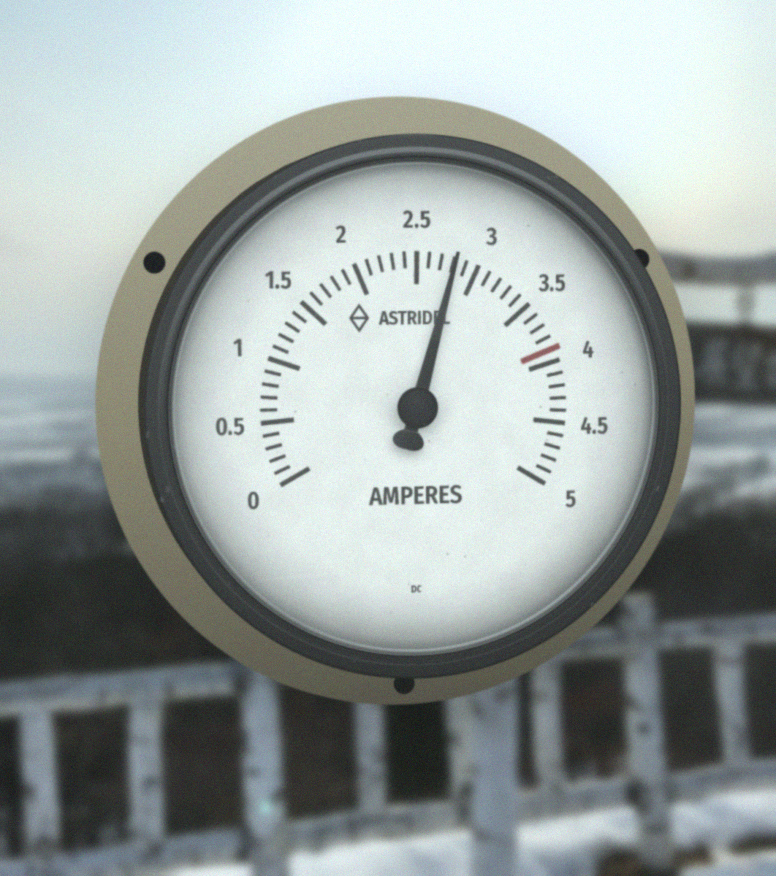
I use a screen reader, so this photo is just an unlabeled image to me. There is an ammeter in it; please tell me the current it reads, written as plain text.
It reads 2.8 A
